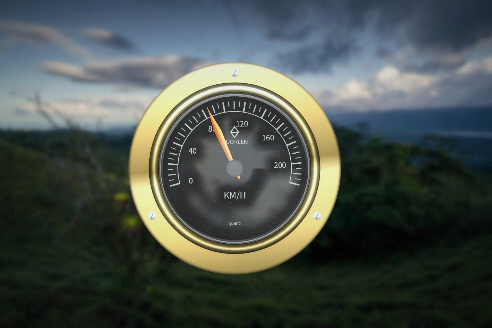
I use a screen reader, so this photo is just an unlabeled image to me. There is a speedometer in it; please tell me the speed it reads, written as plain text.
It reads 85 km/h
